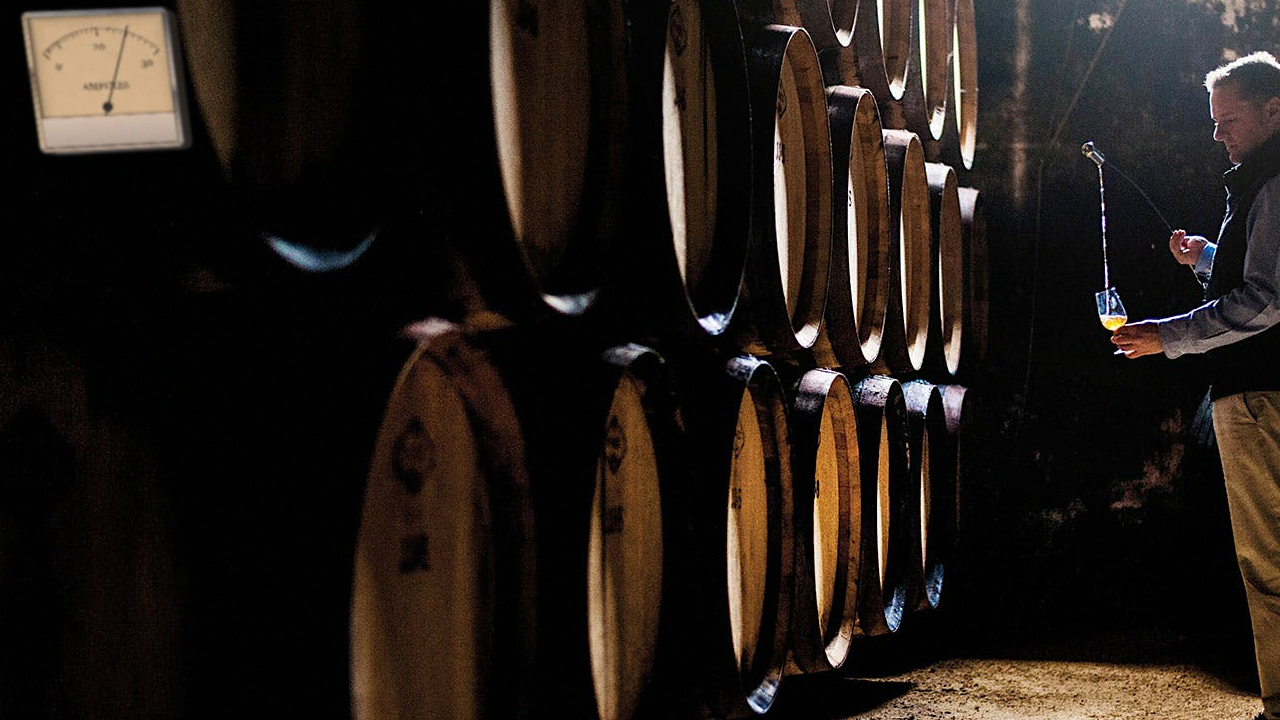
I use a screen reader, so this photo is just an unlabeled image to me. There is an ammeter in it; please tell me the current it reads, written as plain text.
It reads 25 A
